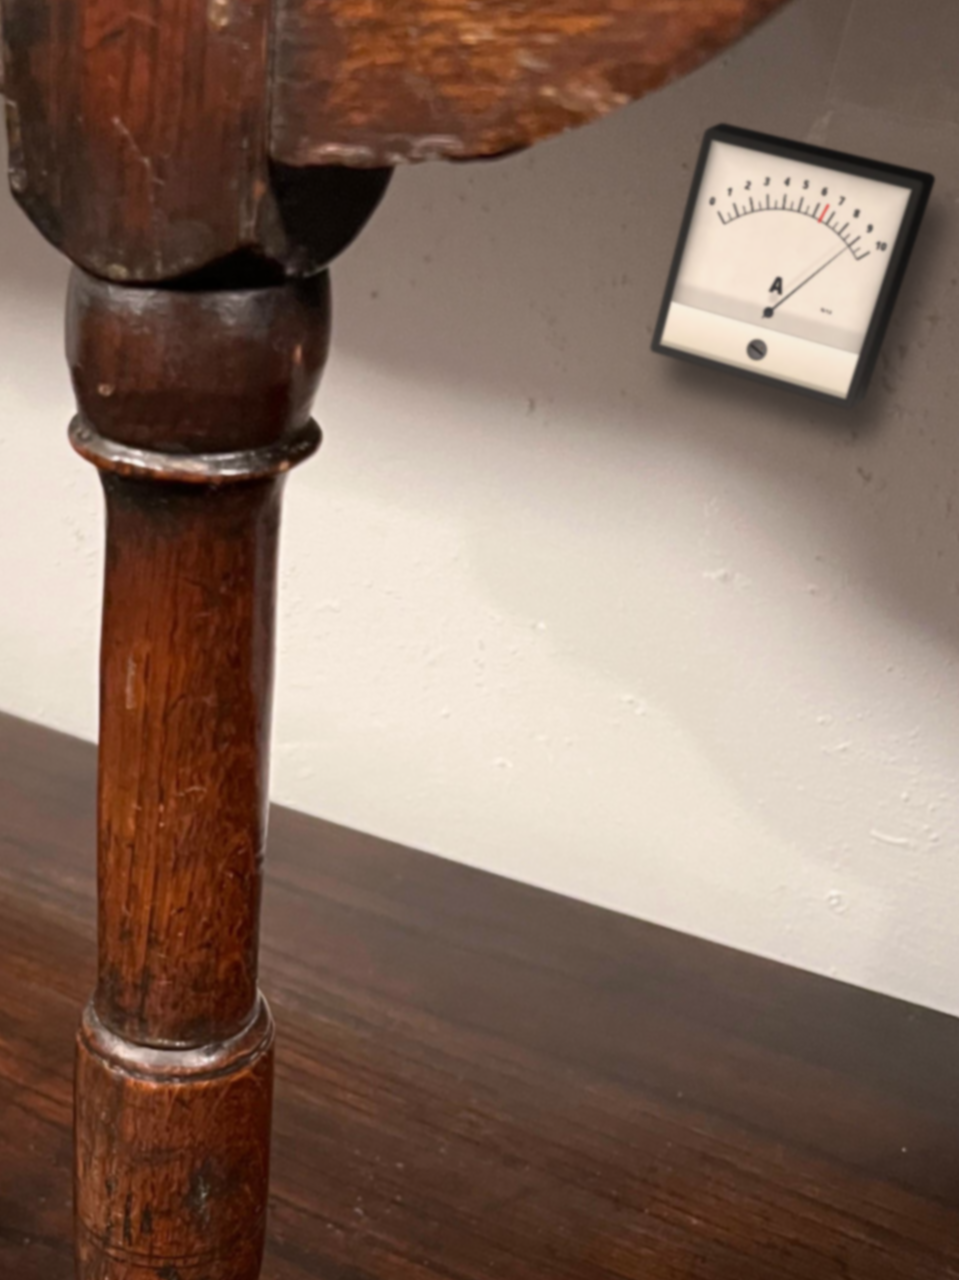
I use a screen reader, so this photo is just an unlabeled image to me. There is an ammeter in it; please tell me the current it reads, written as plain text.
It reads 9 A
